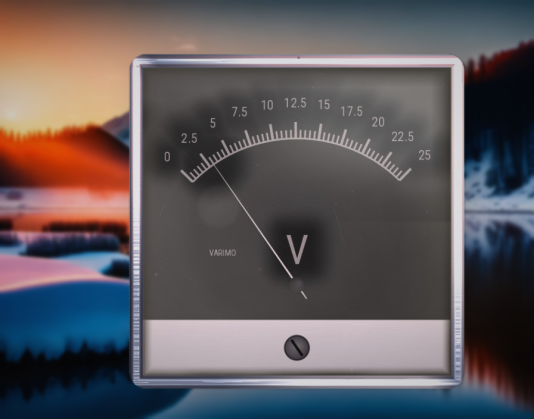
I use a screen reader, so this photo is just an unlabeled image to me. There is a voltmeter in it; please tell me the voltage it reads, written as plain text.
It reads 3 V
